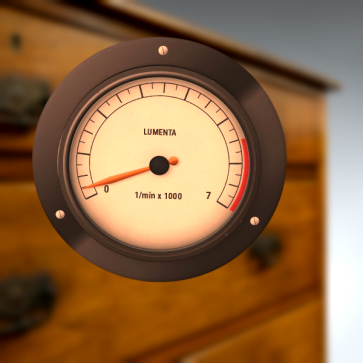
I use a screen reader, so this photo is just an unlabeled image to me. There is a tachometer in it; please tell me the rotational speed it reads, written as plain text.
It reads 250 rpm
